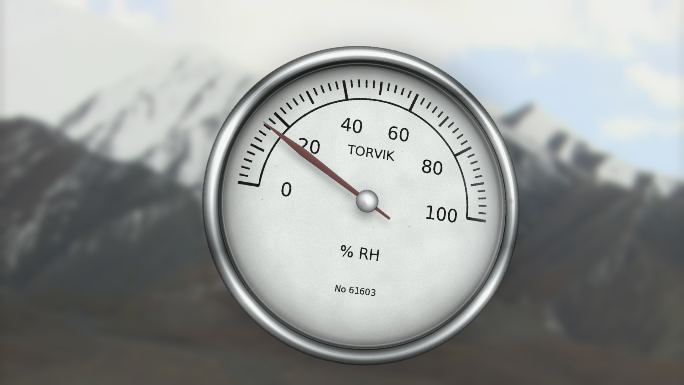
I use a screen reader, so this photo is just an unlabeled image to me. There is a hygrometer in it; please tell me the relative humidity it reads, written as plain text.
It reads 16 %
